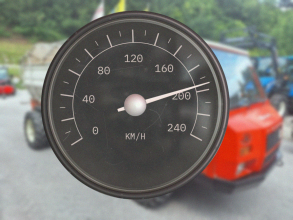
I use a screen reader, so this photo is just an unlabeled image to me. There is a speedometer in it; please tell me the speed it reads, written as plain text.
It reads 195 km/h
